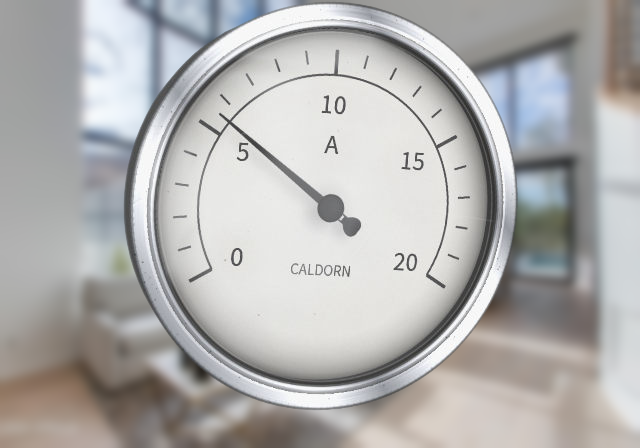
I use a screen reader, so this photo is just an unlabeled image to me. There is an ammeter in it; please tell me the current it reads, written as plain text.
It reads 5.5 A
